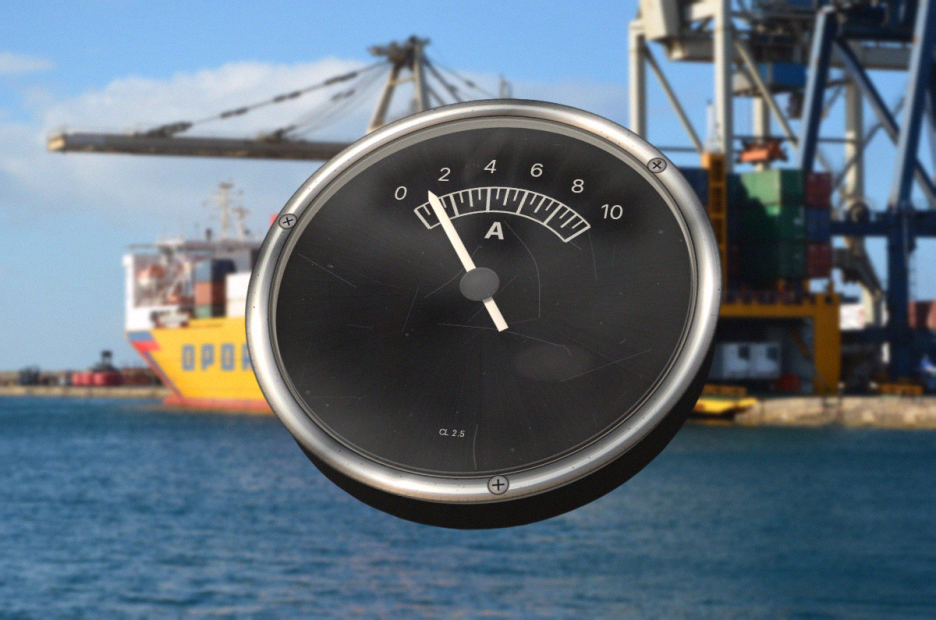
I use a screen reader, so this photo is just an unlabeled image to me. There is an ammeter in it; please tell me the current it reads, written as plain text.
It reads 1 A
